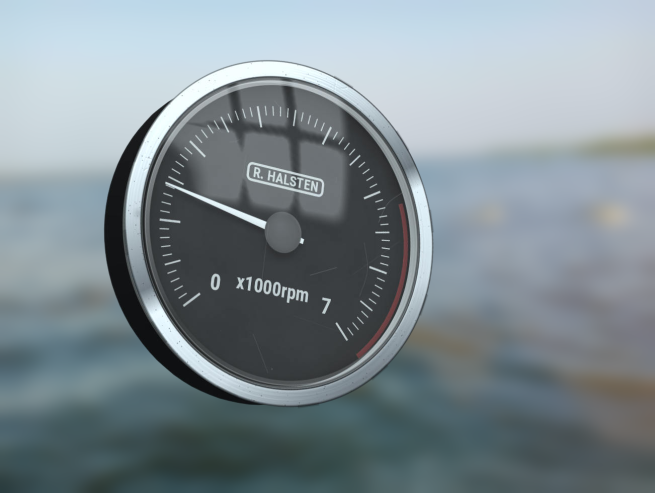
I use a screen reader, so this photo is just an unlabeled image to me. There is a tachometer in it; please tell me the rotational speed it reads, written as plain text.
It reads 1400 rpm
